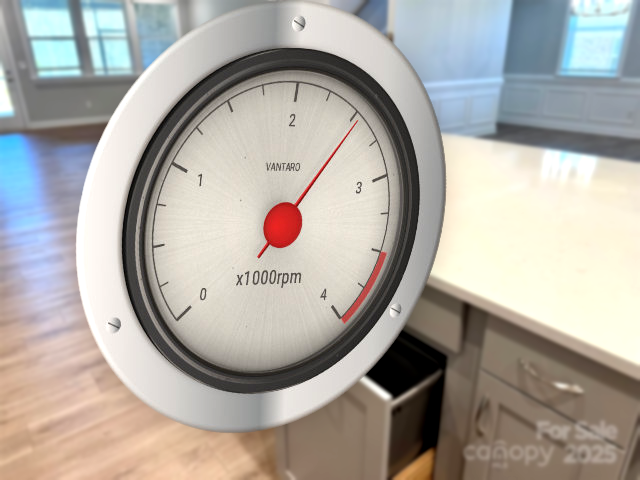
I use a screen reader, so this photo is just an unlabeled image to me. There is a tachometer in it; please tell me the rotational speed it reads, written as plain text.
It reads 2500 rpm
